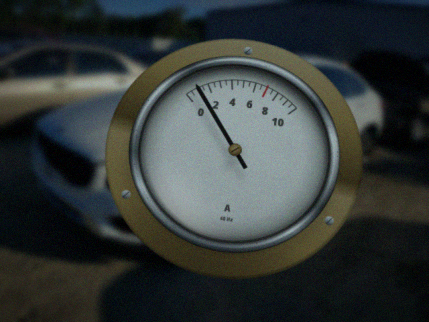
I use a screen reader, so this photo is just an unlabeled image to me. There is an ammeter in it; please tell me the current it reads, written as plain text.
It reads 1 A
